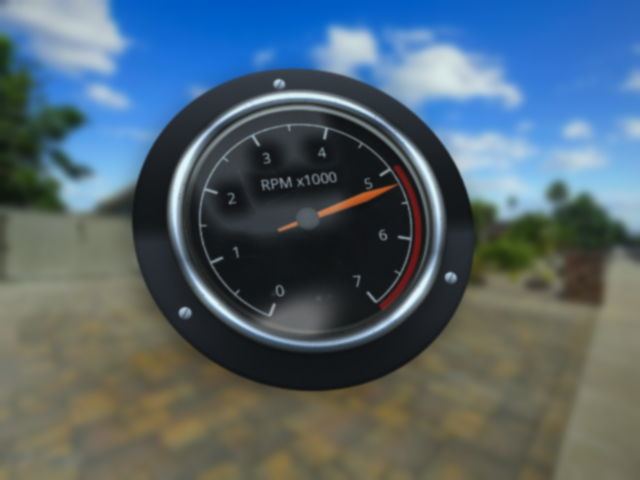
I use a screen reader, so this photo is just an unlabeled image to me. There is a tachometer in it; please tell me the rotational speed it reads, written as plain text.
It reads 5250 rpm
